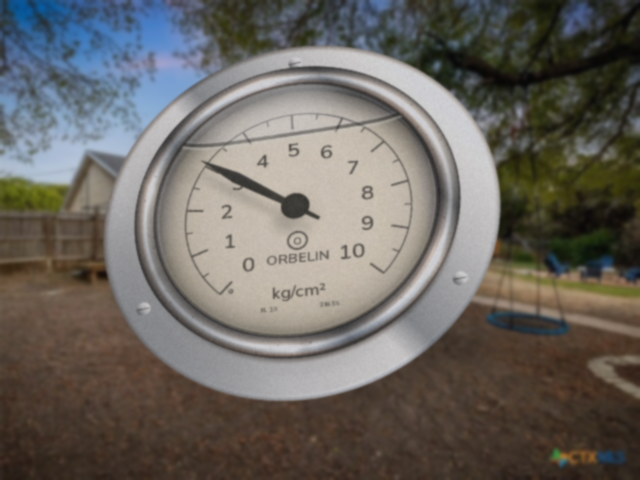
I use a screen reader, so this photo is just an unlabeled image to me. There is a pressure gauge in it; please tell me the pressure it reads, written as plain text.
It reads 3 kg/cm²
